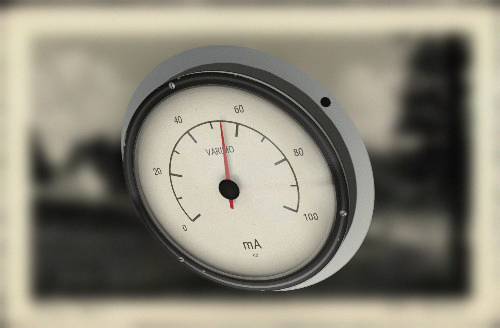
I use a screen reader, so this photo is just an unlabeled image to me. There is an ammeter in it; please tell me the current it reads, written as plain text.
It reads 55 mA
